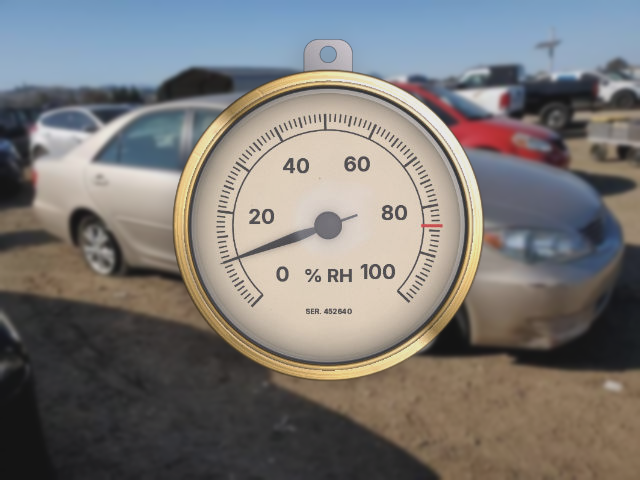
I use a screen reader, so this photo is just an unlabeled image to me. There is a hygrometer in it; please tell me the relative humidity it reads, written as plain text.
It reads 10 %
